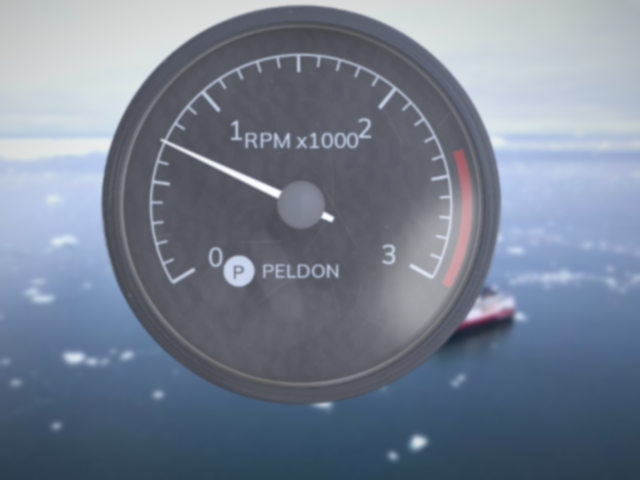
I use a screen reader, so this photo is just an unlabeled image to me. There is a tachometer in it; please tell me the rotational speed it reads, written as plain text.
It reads 700 rpm
